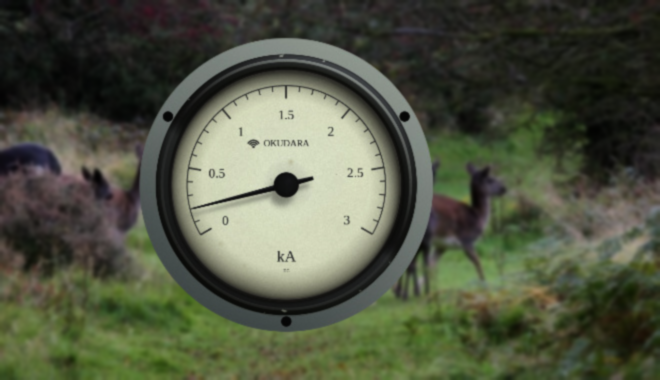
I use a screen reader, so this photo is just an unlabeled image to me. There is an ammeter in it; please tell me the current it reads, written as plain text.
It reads 0.2 kA
